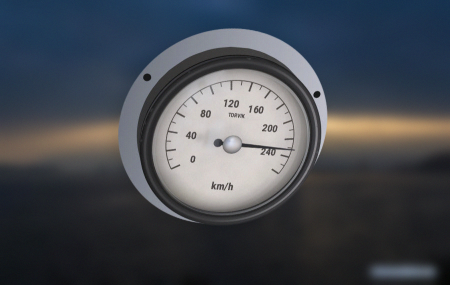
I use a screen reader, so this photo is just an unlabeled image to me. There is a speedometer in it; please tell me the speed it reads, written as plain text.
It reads 230 km/h
